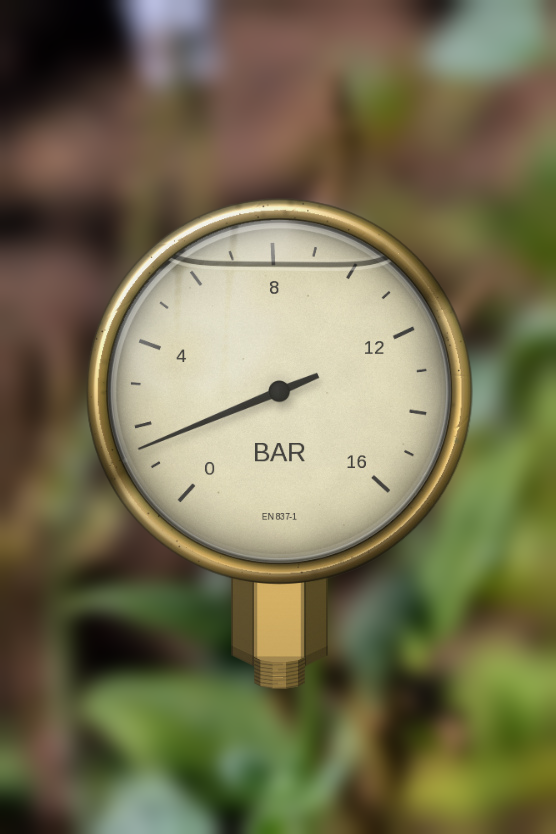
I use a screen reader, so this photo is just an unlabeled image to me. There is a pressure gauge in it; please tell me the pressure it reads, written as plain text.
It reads 1.5 bar
